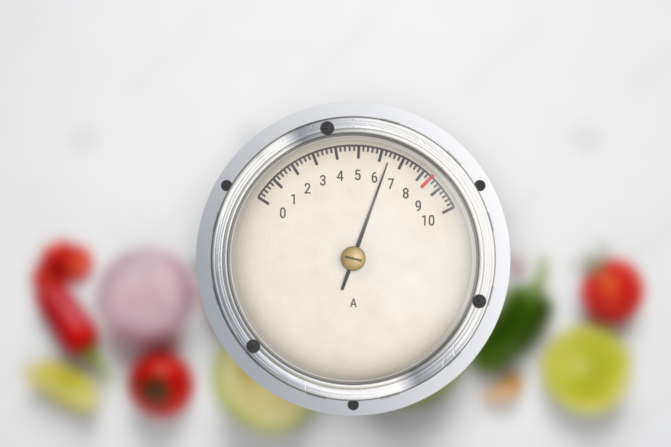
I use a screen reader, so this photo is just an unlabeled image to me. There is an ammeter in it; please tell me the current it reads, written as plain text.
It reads 6.4 A
